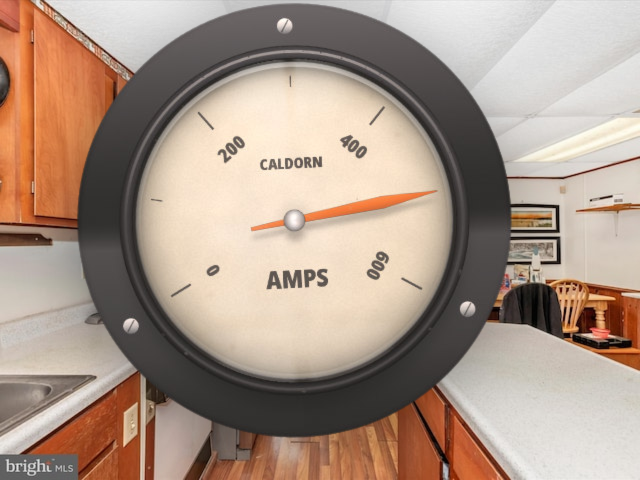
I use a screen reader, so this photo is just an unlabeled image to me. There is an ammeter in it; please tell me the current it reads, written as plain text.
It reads 500 A
